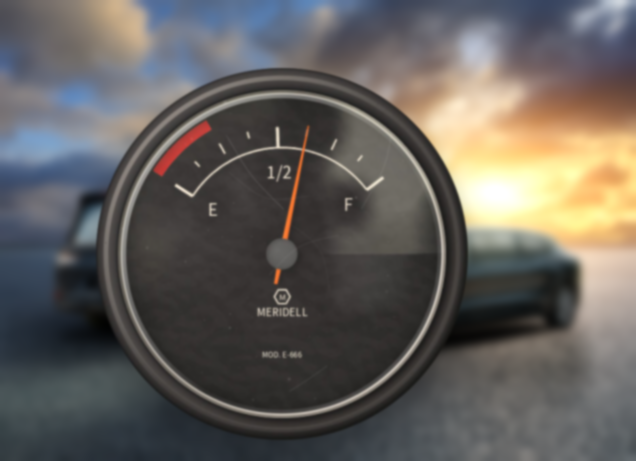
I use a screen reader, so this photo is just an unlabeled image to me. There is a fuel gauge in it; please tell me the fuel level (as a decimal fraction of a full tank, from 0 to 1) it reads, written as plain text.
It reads 0.625
